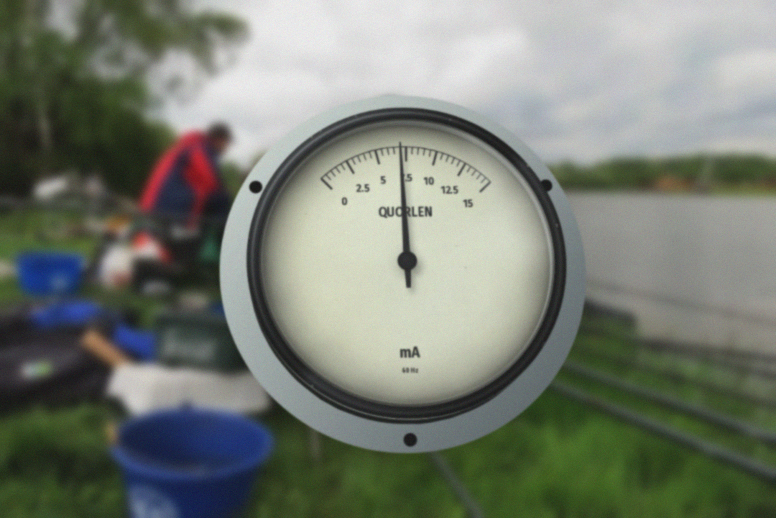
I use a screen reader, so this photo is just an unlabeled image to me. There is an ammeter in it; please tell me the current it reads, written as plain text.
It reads 7 mA
